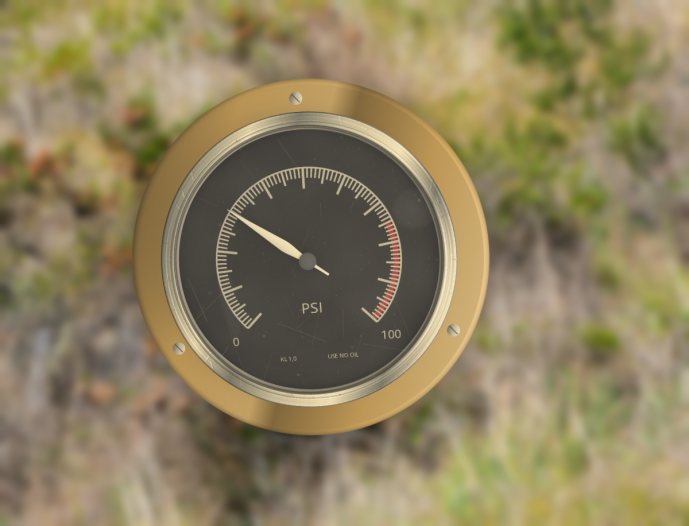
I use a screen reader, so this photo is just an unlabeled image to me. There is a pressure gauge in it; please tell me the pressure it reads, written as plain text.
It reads 30 psi
